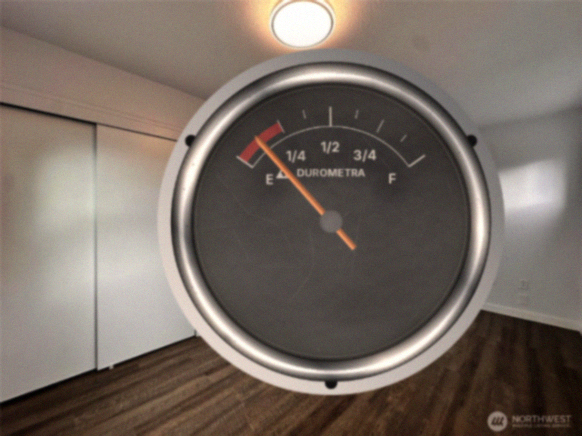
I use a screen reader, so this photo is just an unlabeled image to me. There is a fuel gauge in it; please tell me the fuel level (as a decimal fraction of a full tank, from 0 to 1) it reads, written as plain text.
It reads 0.125
